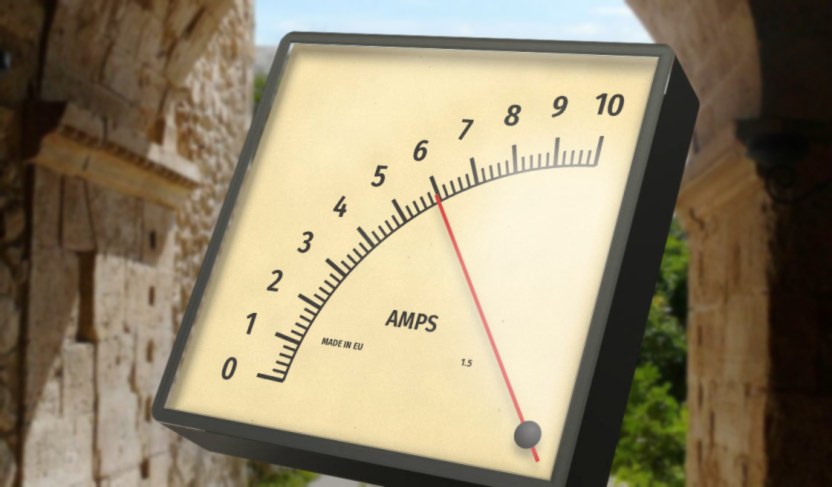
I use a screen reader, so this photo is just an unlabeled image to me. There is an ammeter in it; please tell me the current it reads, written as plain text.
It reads 6 A
